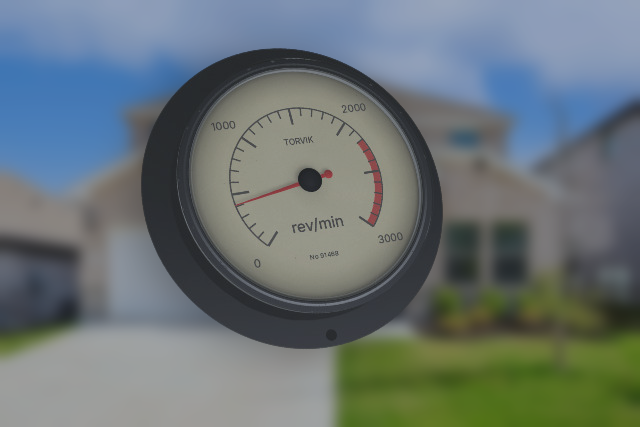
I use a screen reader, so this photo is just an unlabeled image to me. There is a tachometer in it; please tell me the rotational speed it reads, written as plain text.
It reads 400 rpm
